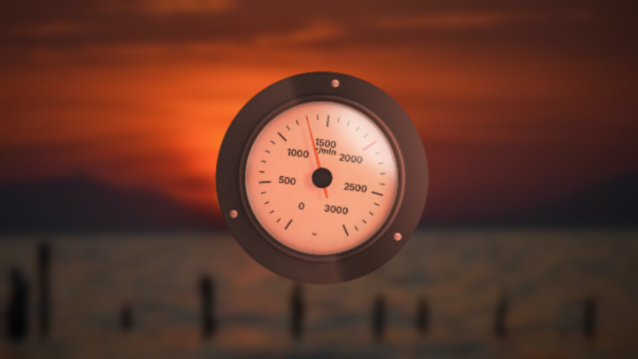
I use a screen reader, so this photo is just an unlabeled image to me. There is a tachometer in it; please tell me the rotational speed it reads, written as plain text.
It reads 1300 rpm
